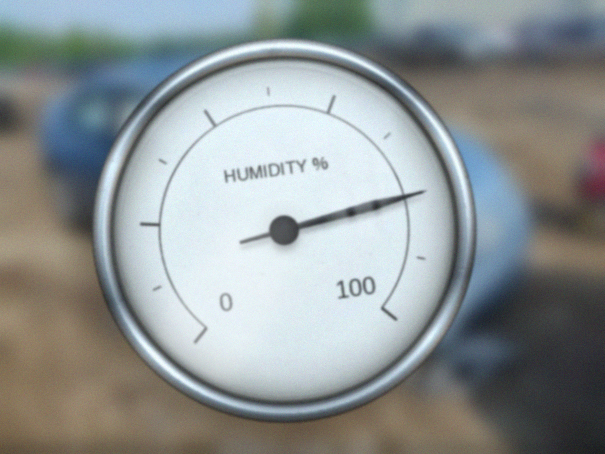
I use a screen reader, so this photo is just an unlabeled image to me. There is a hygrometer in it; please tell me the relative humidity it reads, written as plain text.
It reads 80 %
